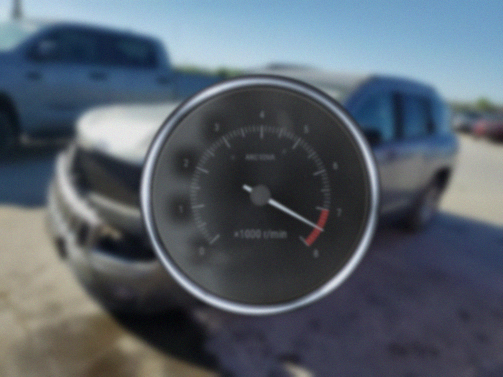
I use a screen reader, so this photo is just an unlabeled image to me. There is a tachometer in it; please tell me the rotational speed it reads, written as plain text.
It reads 7500 rpm
